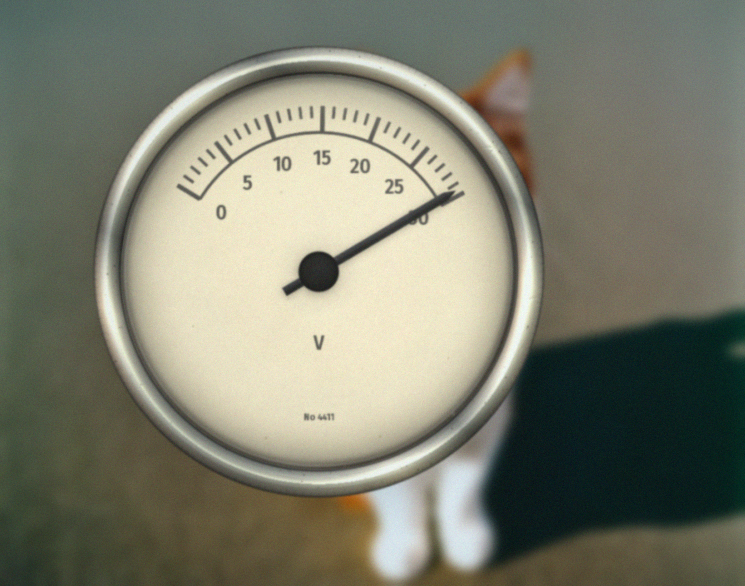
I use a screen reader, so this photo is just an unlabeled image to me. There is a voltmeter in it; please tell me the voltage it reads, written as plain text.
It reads 29.5 V
